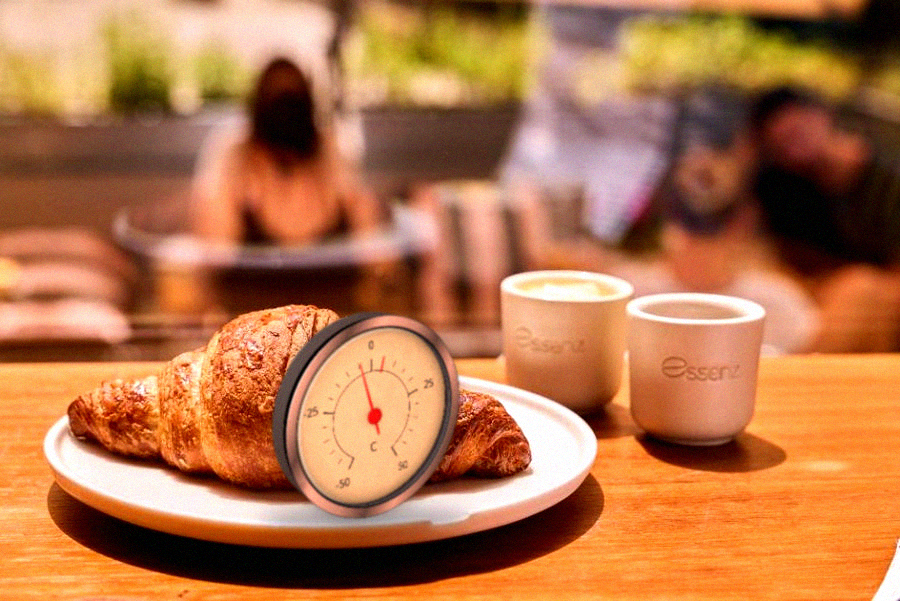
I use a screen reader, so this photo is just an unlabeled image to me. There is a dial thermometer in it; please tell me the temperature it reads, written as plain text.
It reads -5 °C
